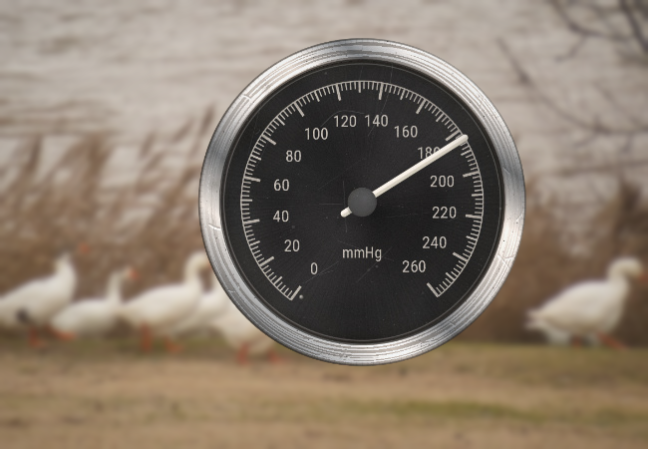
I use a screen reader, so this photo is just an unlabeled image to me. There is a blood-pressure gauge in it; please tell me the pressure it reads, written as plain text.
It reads 184 mmHg
